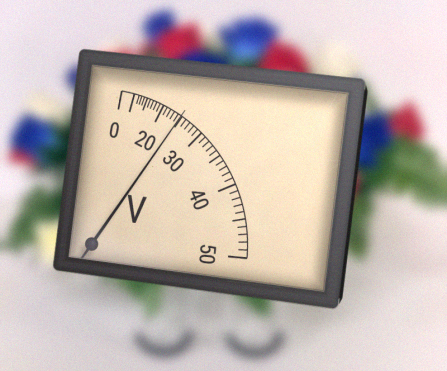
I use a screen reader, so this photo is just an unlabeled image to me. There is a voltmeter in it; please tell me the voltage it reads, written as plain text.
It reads 25 V
